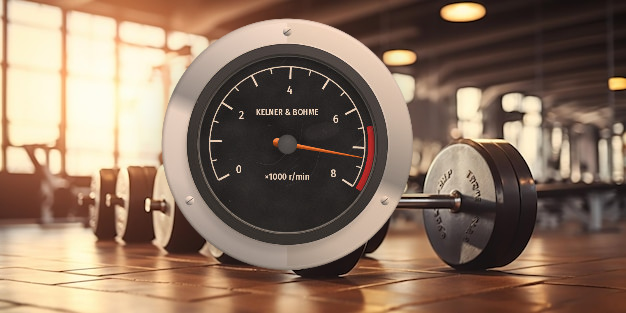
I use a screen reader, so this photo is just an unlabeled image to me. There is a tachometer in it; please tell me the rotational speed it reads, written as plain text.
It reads 7250 rpm
